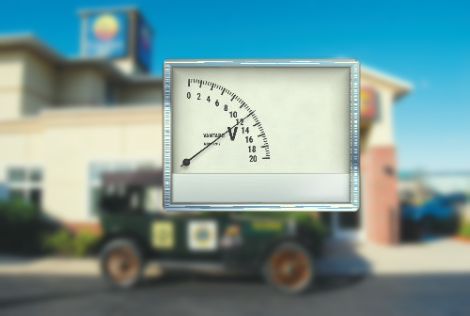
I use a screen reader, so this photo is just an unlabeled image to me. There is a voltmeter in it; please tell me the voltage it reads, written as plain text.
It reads 12 V
